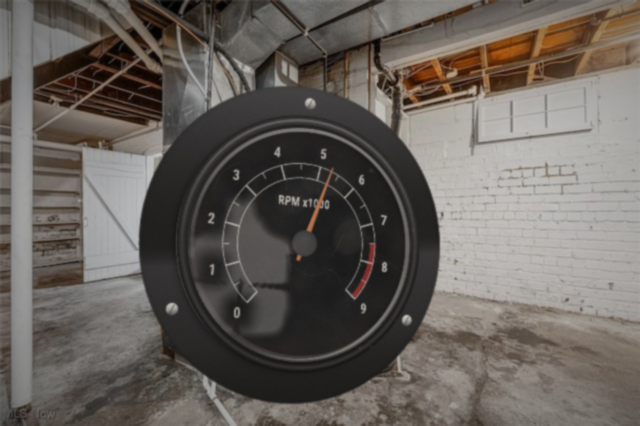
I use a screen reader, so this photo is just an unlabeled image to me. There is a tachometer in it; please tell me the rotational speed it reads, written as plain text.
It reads 5250 rpm
